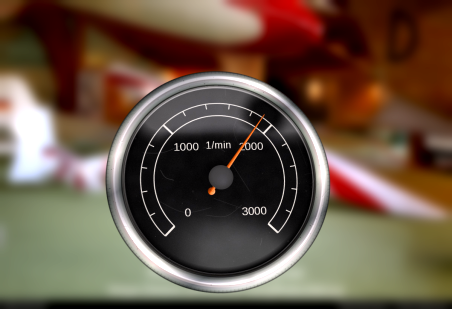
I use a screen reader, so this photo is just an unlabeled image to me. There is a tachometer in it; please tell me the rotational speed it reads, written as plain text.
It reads 1900 rpm
